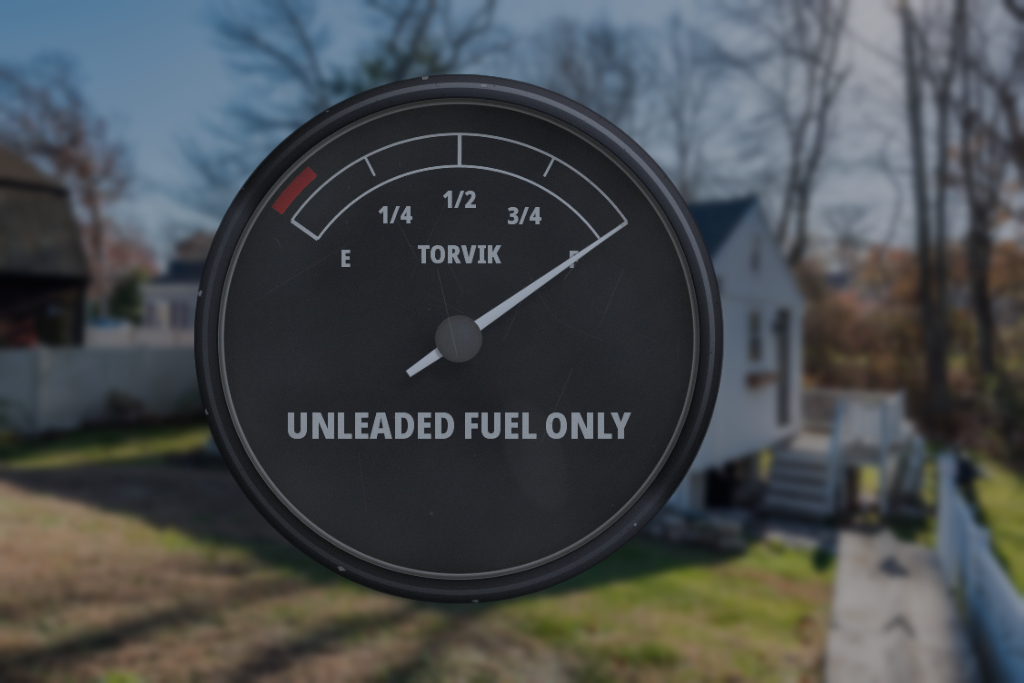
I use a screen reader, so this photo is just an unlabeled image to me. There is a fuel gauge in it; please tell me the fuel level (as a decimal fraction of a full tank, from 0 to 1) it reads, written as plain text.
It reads 1
